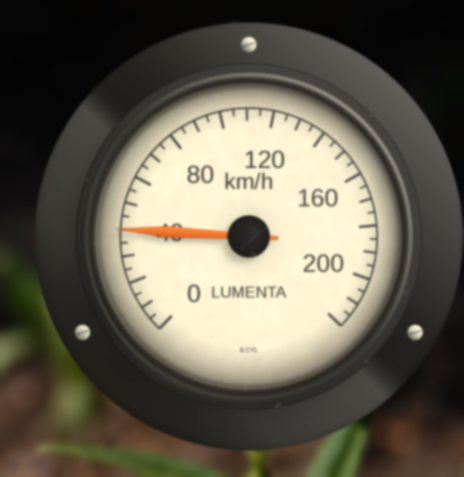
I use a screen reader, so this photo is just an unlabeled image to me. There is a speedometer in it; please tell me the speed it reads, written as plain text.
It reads 40 km/h
